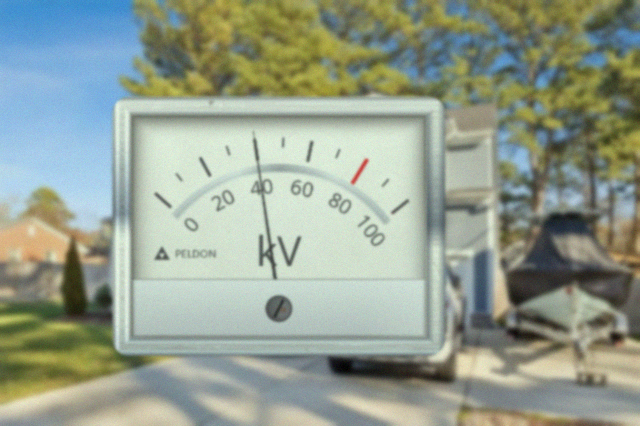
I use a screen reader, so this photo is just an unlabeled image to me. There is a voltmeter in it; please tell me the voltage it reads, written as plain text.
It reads 40 kV
